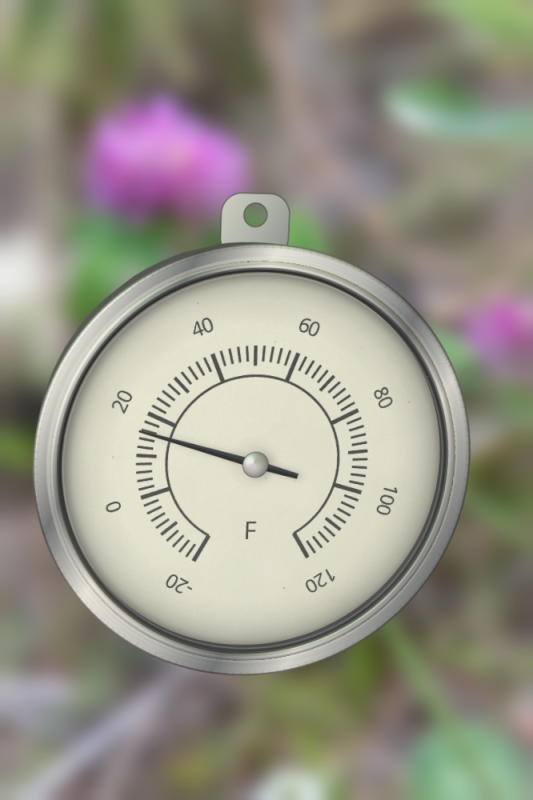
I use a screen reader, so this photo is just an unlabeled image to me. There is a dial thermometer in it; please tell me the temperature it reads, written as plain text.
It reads 16 °F
